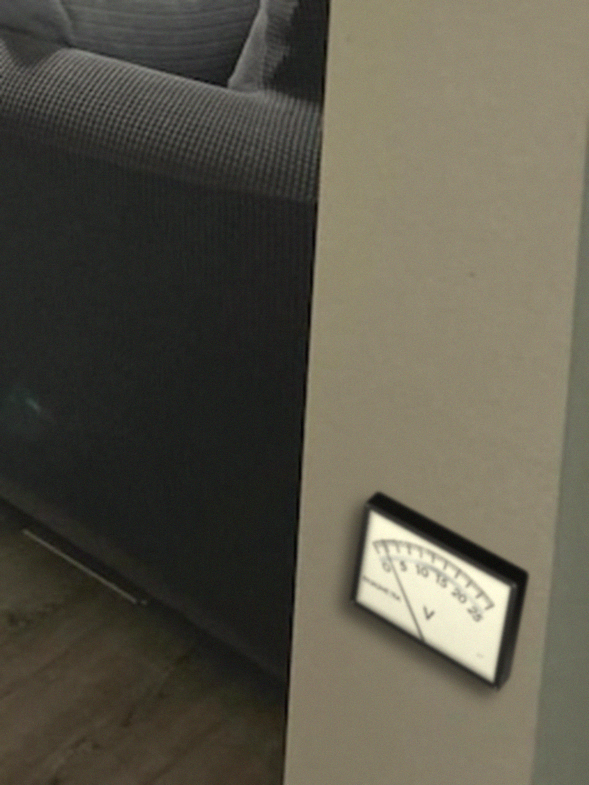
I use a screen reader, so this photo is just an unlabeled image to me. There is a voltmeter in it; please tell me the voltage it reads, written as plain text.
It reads 2.5 V
